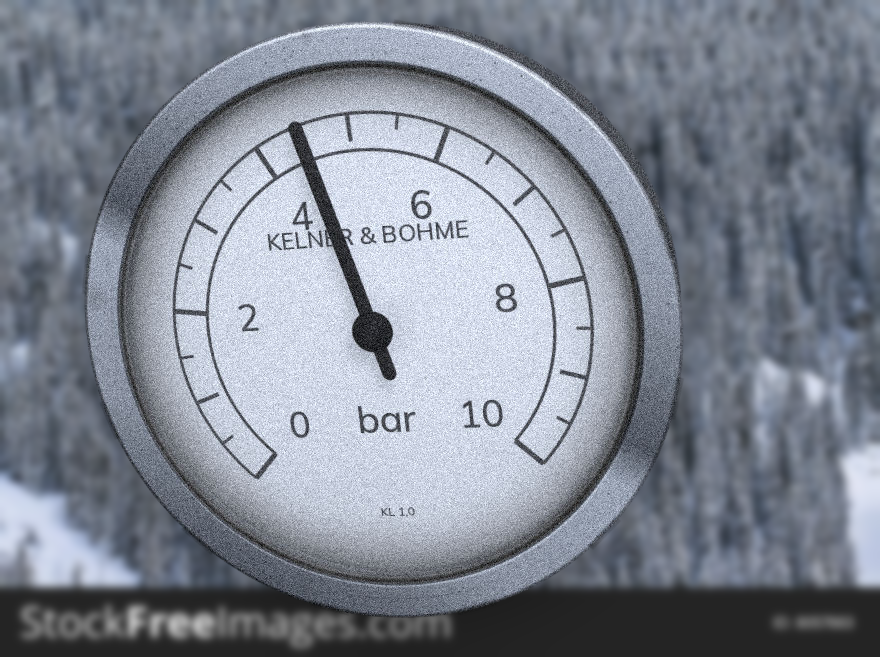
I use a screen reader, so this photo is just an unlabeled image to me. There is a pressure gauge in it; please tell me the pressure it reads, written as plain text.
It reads 4.5 bar
